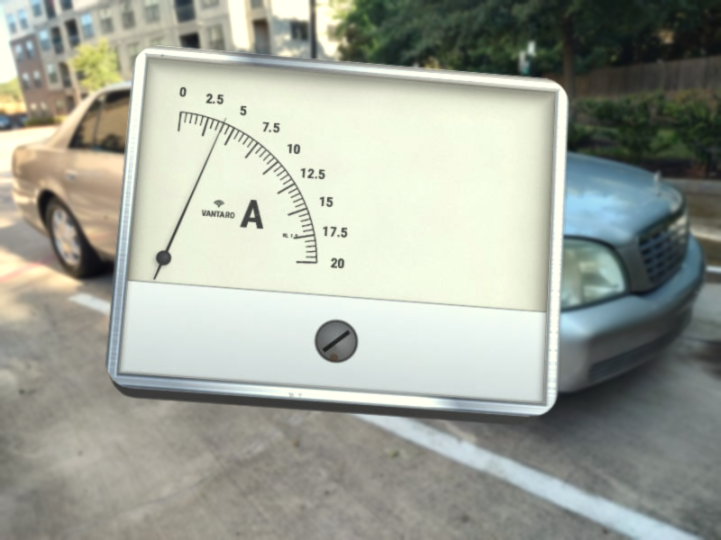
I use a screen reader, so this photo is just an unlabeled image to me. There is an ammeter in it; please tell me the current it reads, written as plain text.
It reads 4 A
